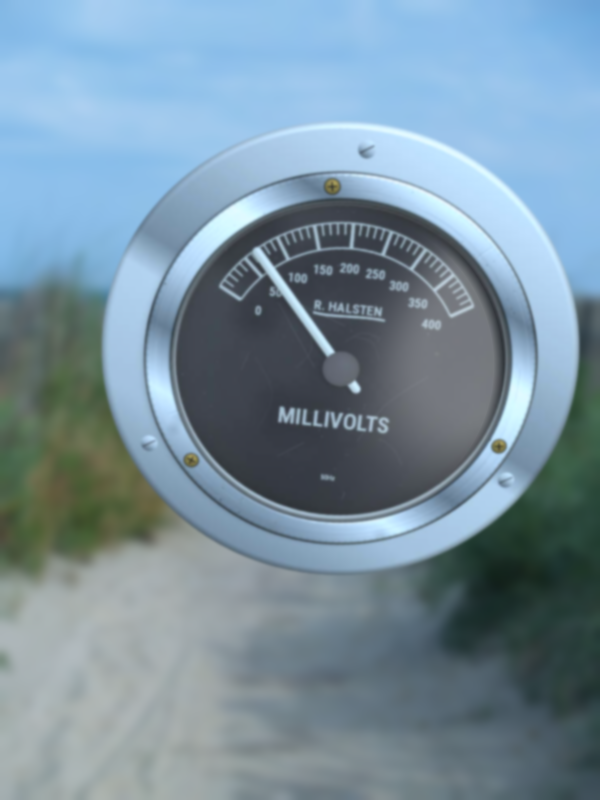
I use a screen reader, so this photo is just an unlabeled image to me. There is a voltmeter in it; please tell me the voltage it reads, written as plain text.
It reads 70 mV
